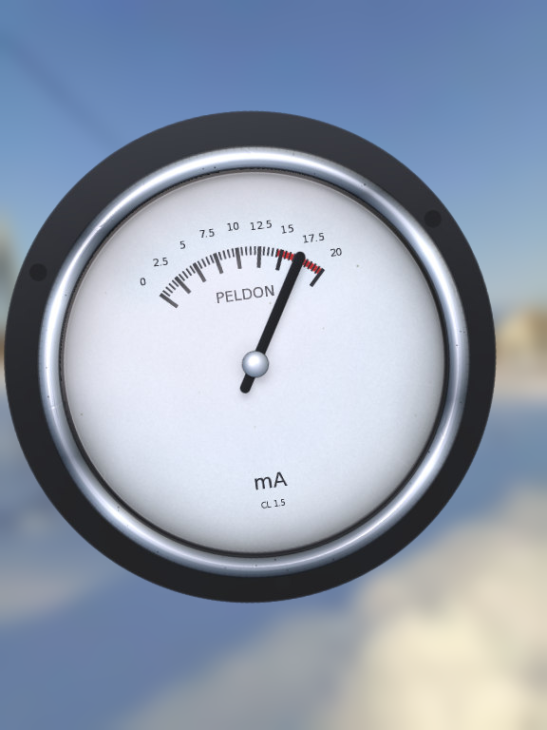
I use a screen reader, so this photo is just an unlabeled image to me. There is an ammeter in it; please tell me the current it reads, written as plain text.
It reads 17 mA
